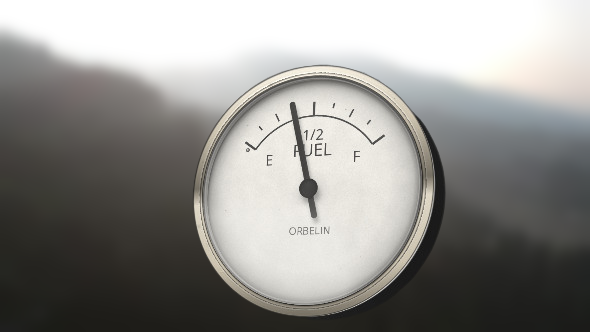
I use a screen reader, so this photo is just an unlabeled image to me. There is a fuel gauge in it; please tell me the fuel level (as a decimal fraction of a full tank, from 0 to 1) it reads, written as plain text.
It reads 0.375
